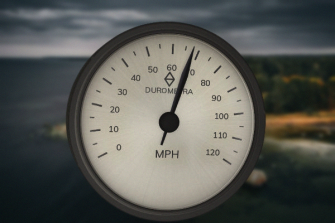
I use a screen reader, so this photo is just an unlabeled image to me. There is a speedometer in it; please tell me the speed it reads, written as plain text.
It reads 67.5 mph
